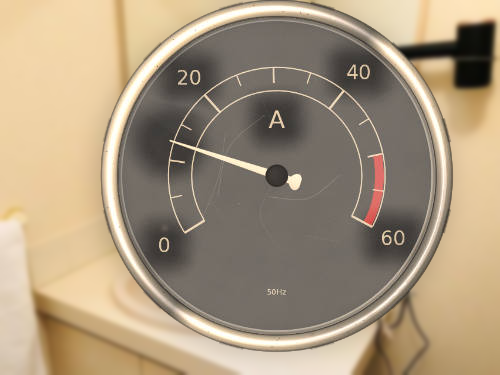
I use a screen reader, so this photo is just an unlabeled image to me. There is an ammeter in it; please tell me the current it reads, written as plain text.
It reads 12.5 A
